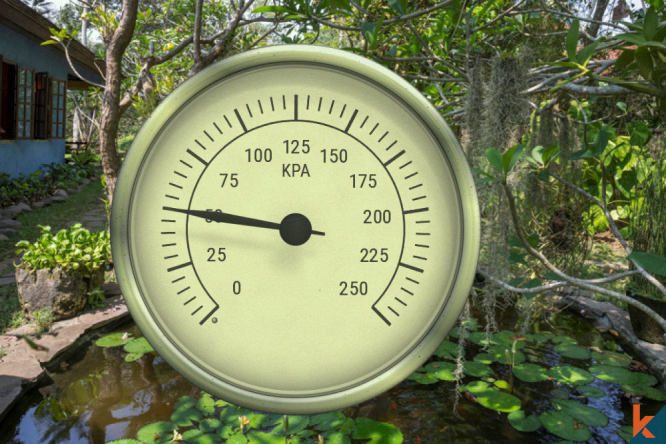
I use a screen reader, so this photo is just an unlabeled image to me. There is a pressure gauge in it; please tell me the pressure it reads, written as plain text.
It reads 50 kPa
